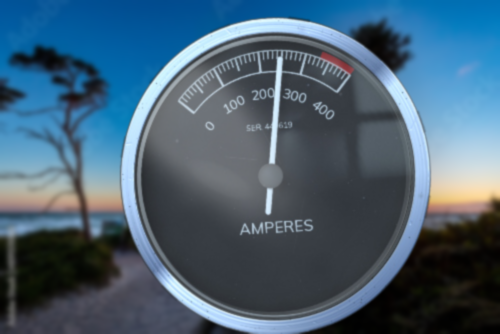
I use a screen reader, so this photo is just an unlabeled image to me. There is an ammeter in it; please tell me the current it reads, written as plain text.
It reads 250 A
